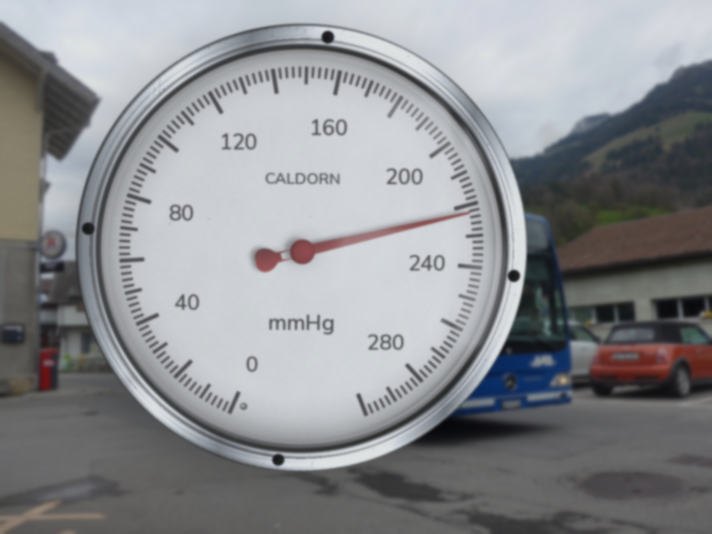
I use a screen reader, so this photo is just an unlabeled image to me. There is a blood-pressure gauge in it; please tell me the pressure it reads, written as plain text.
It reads 222 mmHg
